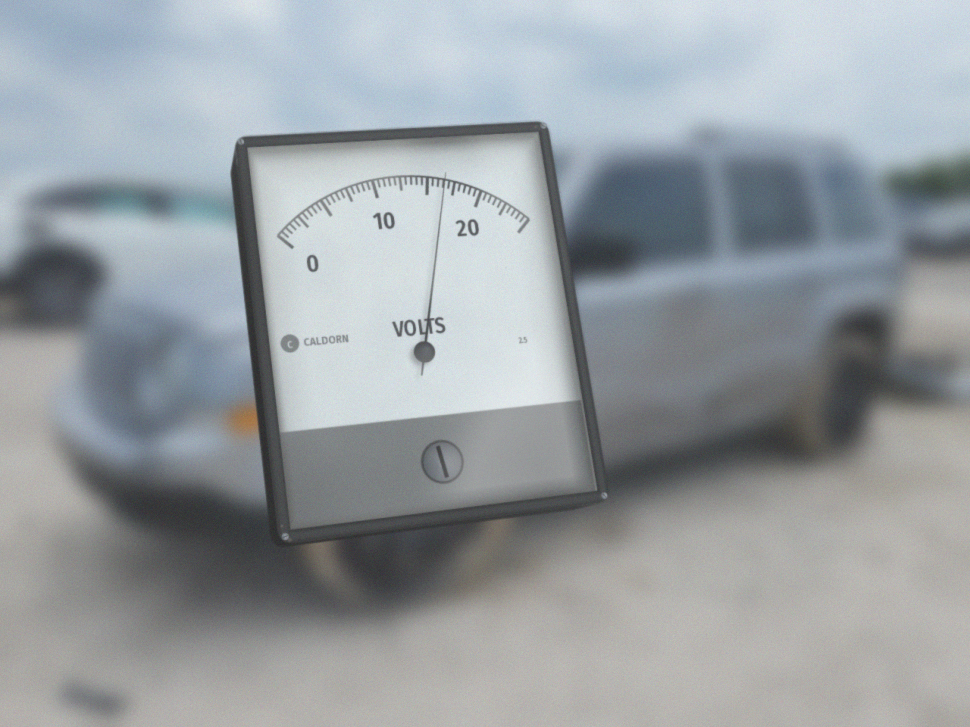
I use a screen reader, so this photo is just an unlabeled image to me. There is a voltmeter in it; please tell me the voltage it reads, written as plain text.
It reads 16.5 V
